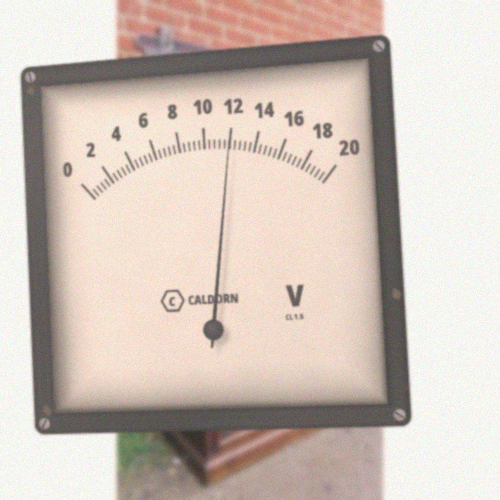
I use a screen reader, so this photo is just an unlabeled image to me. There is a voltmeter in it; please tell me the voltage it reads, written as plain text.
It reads 12 V
